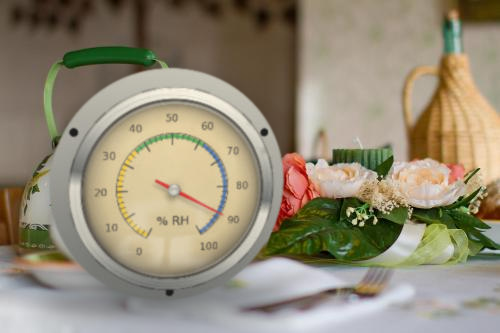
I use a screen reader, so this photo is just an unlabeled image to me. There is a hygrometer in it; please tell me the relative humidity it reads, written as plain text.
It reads 90 %
